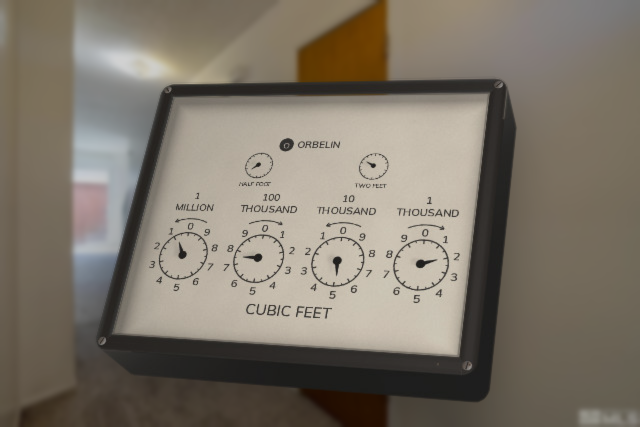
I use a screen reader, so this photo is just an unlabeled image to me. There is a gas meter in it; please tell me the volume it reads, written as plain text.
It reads 75200 ft³
